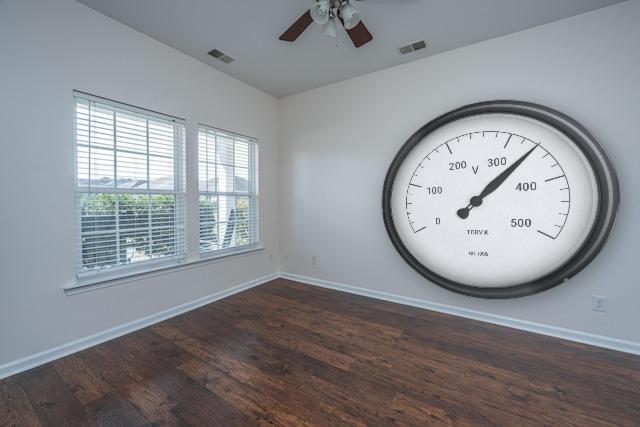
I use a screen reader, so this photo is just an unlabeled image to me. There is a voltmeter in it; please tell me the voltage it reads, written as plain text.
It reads 340 V
